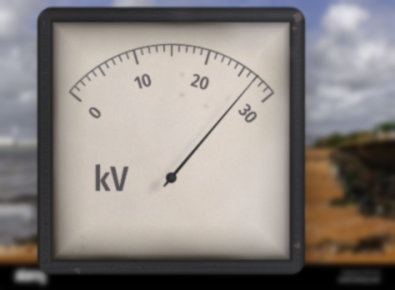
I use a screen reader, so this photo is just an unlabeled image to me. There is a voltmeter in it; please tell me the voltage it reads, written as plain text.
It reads 27 kV
